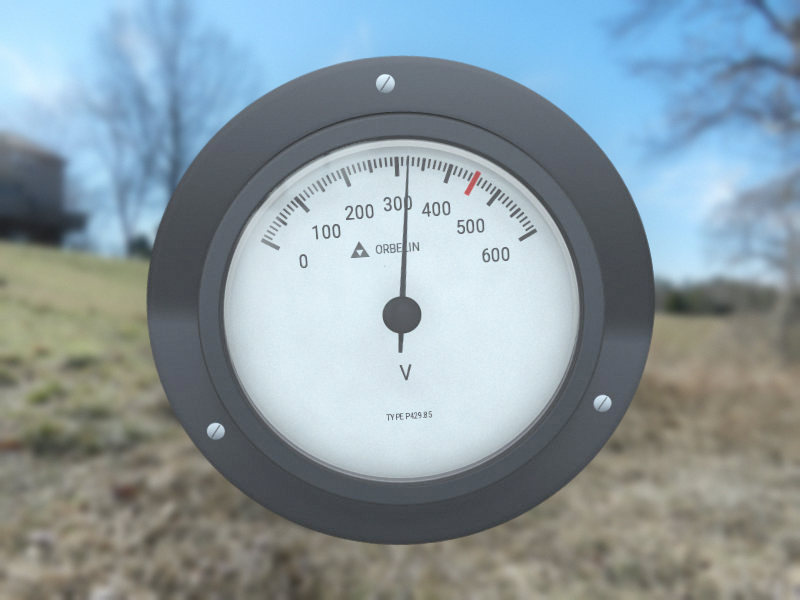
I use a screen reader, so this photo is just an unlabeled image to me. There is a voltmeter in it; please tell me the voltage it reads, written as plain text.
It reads 320 V
